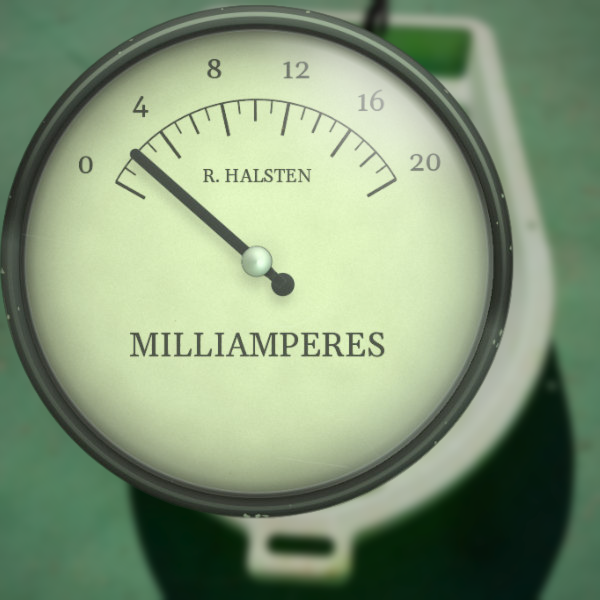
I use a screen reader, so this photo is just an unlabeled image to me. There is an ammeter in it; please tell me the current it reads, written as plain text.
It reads 2 mA
